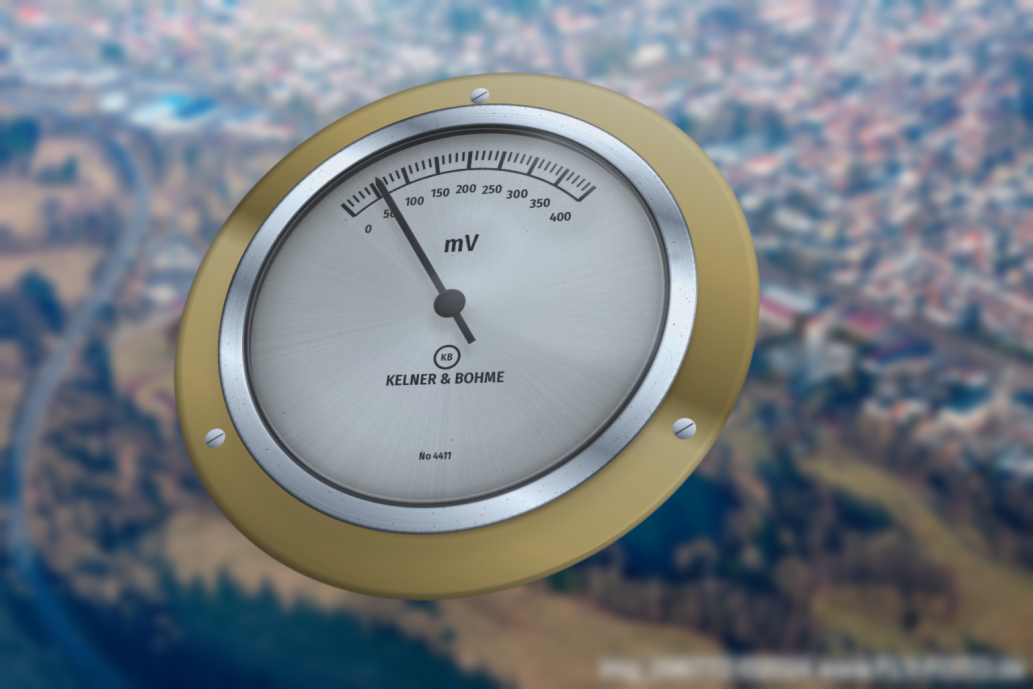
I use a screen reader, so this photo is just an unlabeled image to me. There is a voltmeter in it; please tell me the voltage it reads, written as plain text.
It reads 60 mV
